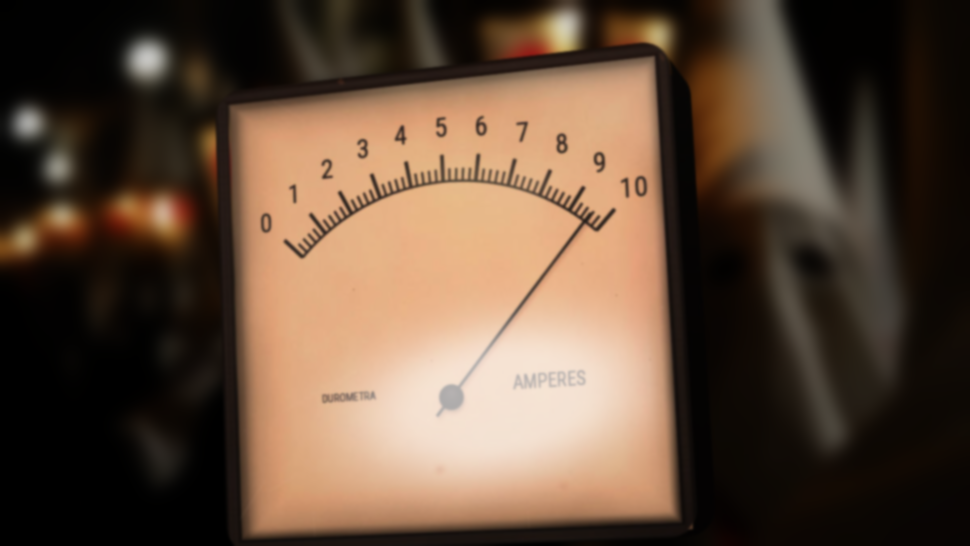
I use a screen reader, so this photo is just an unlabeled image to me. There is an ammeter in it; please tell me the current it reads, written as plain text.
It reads 9.6 A
